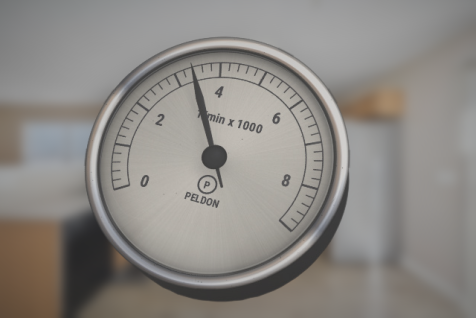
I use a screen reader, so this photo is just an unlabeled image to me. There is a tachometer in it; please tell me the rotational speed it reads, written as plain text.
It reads 3400 rpm
